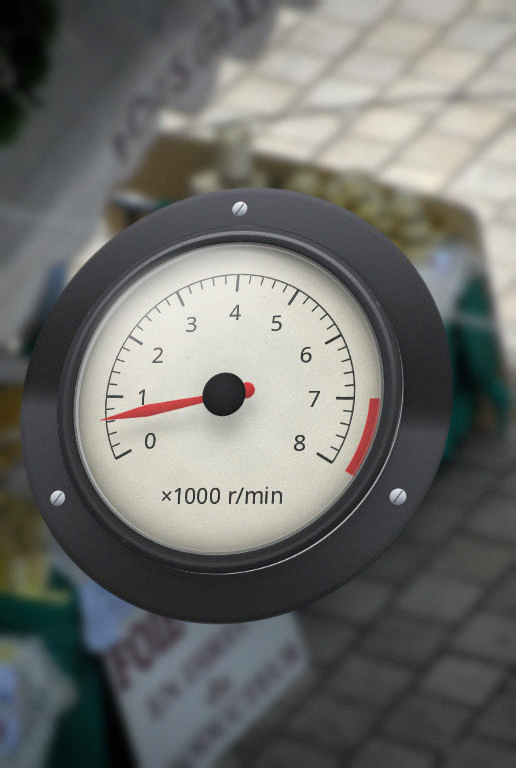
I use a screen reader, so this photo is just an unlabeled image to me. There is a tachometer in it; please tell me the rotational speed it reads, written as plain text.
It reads 600 rpm
